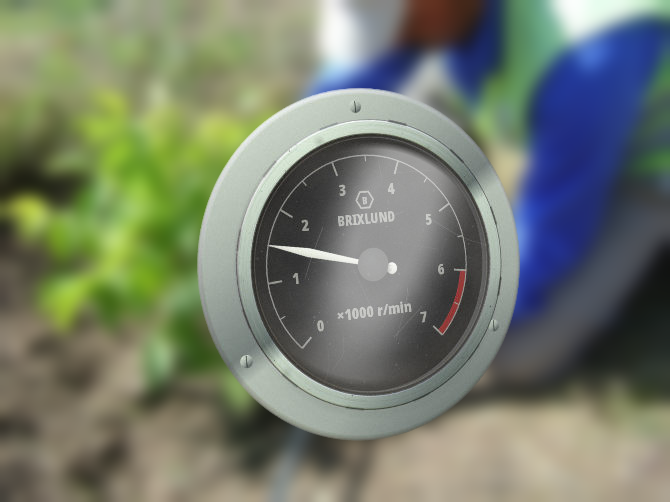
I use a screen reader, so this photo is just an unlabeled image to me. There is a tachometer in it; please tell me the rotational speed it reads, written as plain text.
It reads 1500 rpm
